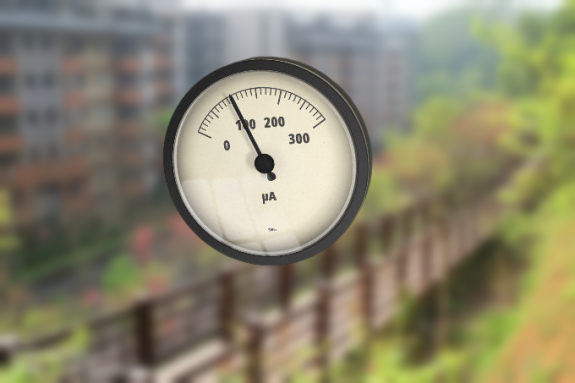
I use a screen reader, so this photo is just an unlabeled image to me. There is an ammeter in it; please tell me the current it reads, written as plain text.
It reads 100 µA
